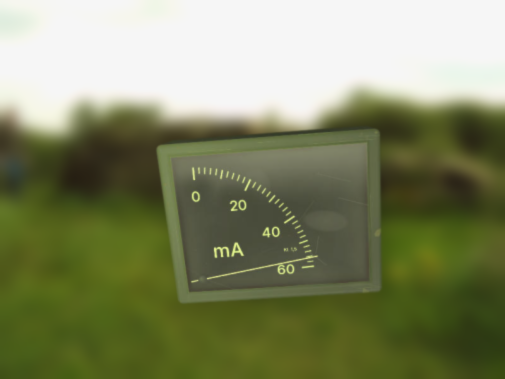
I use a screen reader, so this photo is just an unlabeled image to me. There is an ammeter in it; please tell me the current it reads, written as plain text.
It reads 56 mA
